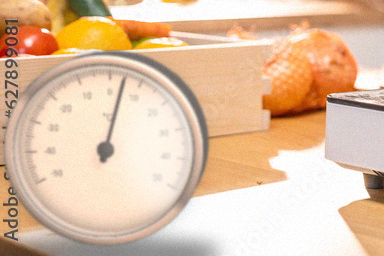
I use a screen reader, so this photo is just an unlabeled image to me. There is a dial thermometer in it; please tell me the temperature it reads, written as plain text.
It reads 5 °C
